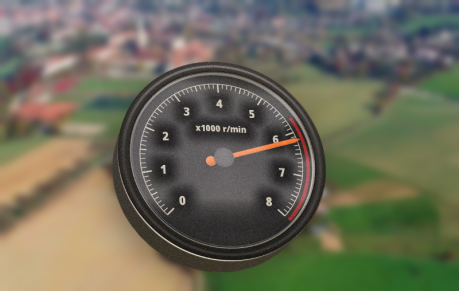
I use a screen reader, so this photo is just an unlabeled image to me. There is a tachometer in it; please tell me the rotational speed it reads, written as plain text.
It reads 6200 rpm
